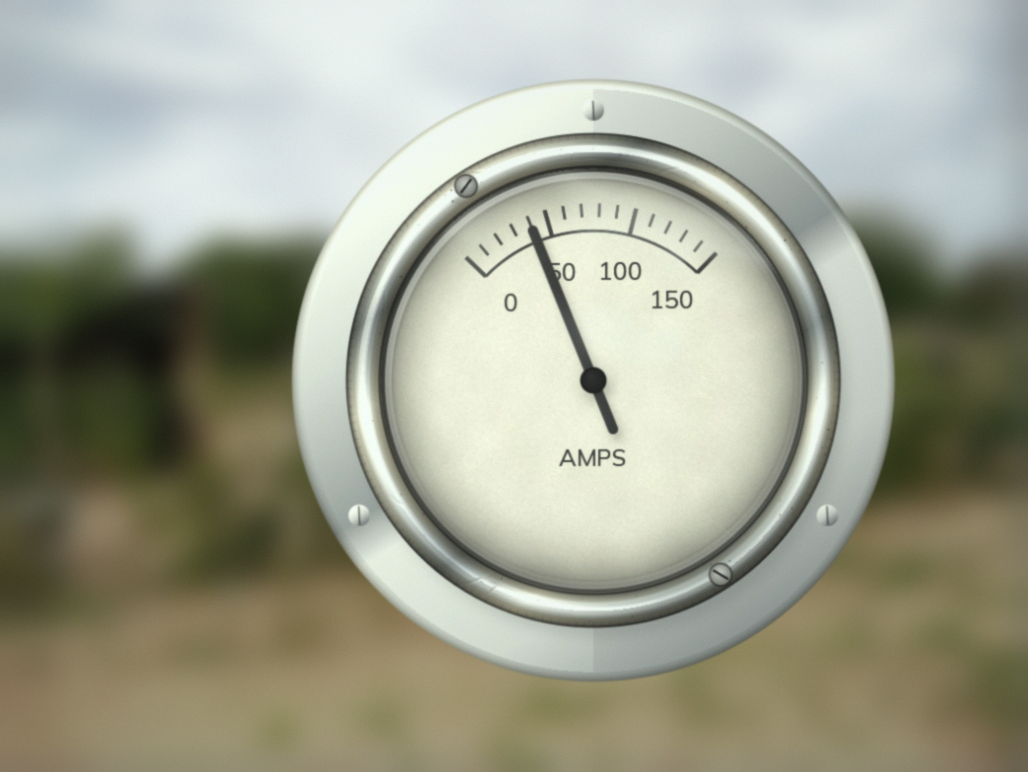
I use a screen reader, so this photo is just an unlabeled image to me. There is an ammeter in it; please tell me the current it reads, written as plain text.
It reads 40 A
